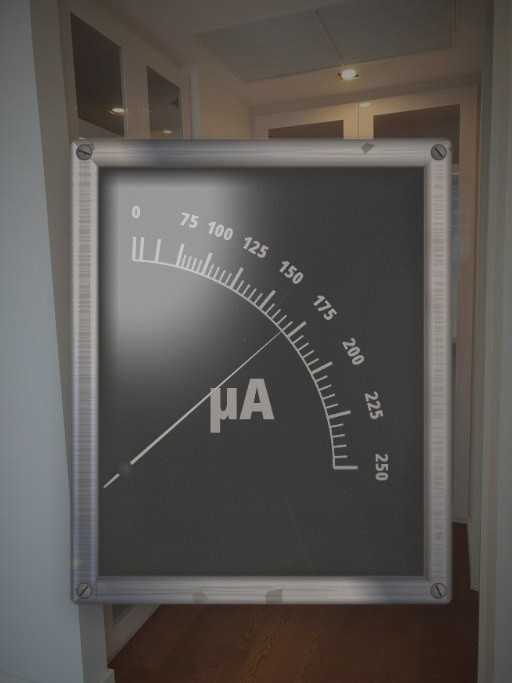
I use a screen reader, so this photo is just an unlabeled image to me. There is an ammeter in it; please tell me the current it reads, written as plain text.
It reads 170 µA
